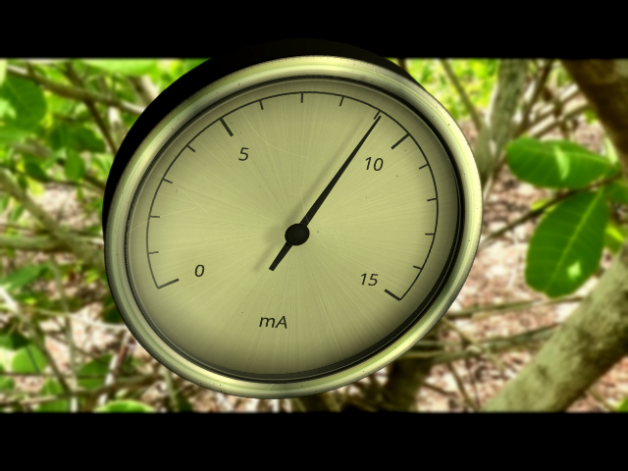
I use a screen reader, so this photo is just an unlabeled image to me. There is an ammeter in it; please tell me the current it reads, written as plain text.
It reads 9 mA
